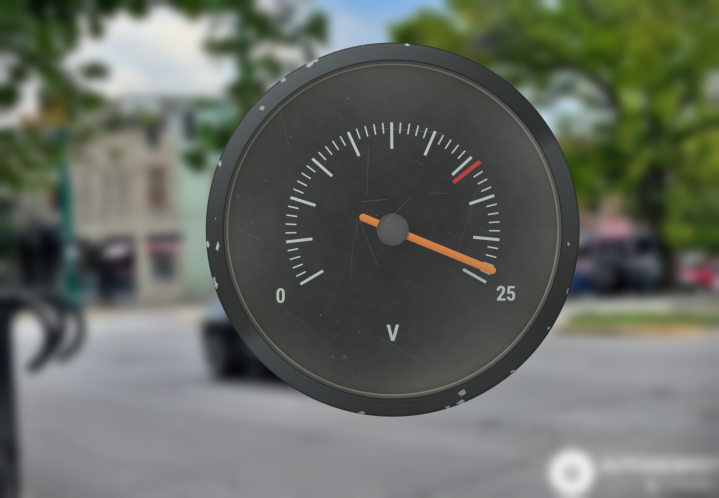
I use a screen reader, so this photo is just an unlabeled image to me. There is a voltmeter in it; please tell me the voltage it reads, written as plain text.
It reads 24.25 V
